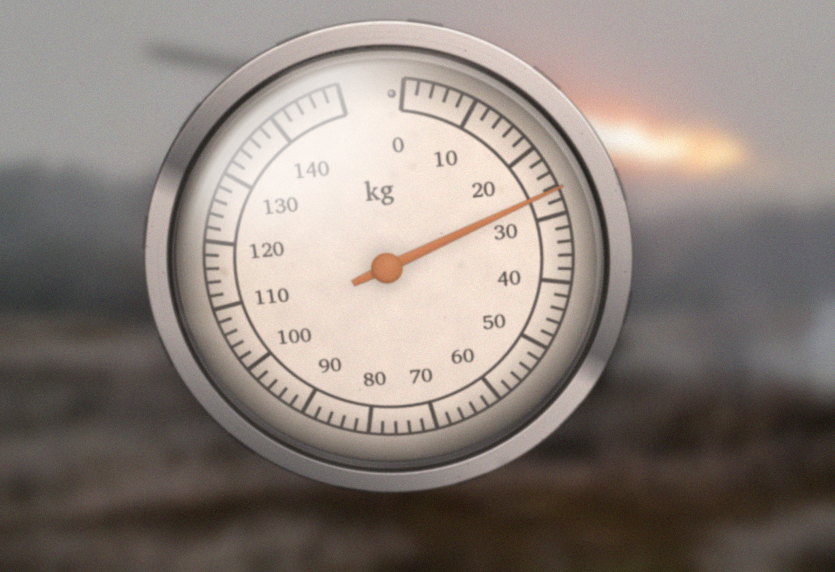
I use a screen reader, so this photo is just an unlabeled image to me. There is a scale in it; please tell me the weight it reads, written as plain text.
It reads 26 kg
